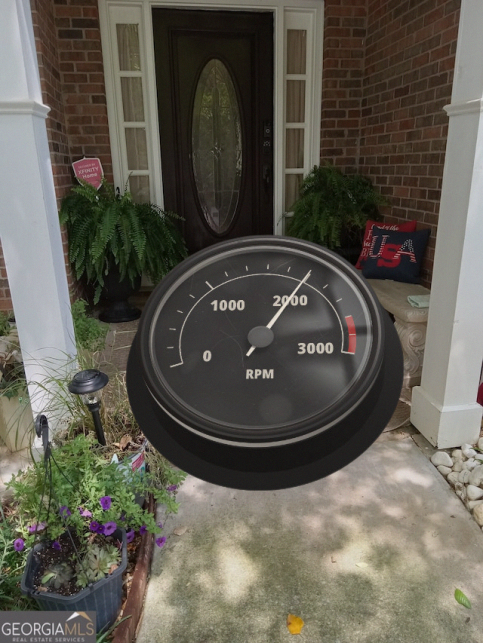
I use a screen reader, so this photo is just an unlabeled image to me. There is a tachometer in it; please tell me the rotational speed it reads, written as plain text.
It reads 2000 rpm
